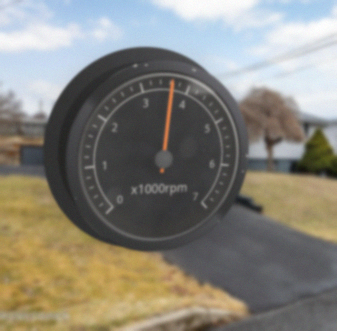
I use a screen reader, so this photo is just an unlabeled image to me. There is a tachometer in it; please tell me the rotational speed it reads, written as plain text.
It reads 3600 rpm
